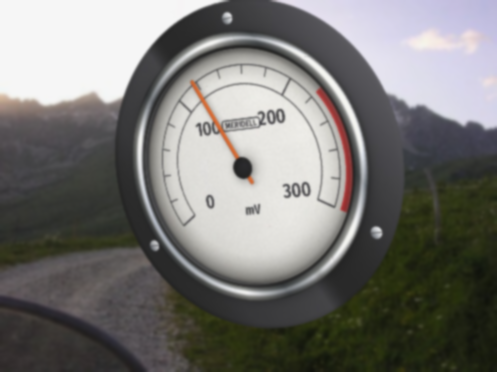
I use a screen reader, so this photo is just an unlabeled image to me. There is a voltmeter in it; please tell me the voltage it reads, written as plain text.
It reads 120 mV
